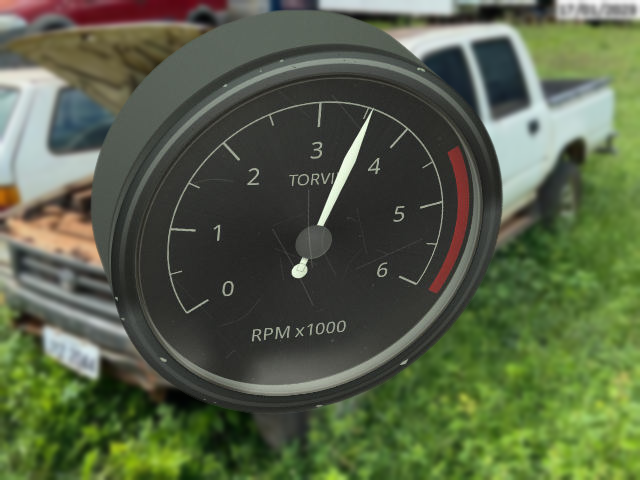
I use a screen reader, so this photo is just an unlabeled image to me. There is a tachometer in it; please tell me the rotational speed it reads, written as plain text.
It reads 3500 rpm
